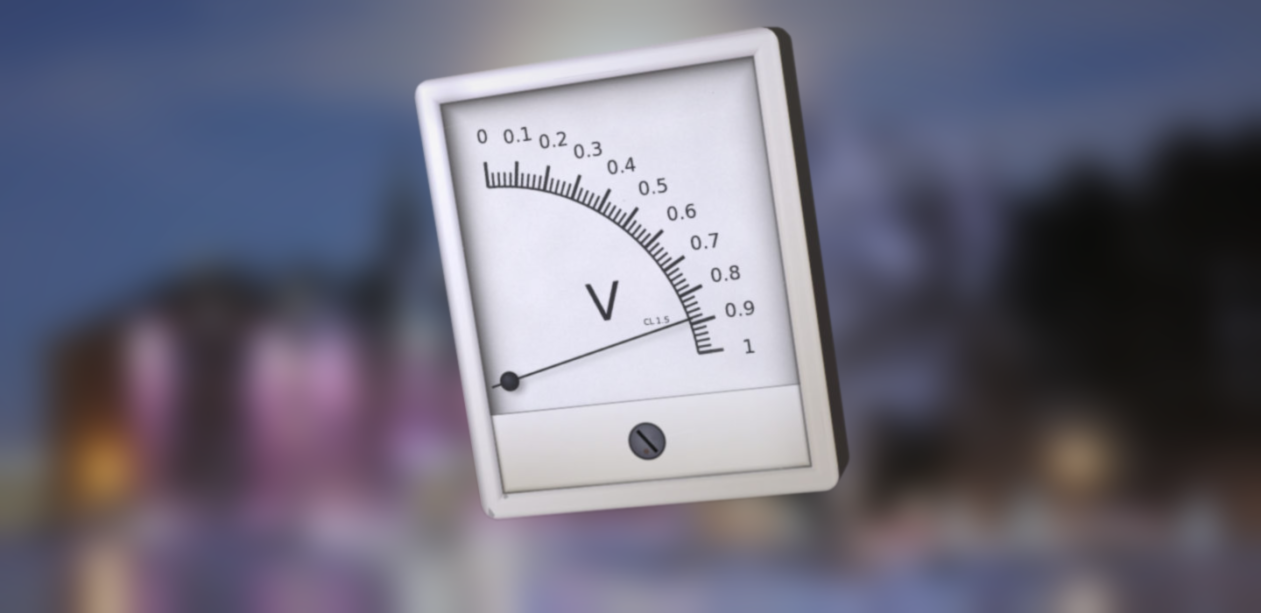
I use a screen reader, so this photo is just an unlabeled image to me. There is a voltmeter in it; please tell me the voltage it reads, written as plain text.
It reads 0.88 V
